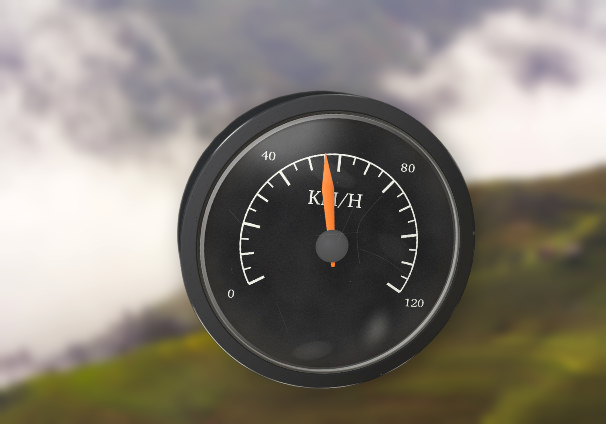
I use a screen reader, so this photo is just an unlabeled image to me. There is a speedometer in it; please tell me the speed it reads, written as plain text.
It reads 55 km/h
